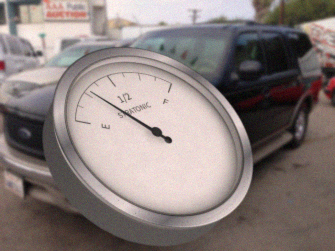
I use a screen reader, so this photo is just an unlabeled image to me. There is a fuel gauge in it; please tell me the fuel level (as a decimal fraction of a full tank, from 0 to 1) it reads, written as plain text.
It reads 0.25
